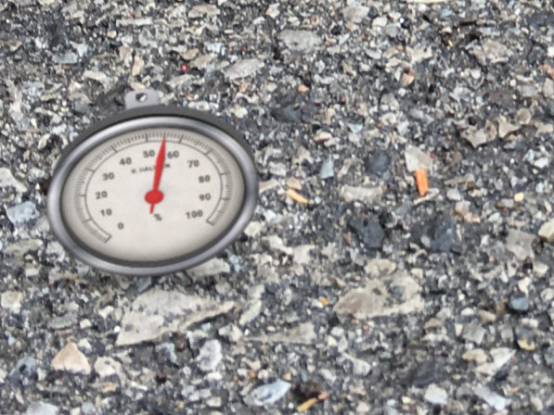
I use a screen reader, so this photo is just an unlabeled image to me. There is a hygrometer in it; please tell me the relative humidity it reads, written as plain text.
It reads 55 %
